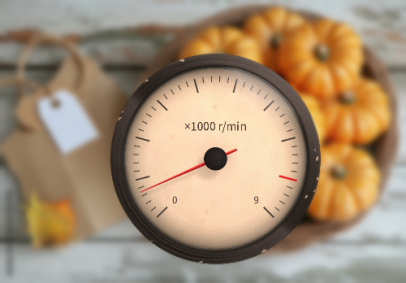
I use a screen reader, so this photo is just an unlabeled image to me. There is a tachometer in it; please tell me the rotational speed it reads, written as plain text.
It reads 700 rpm
